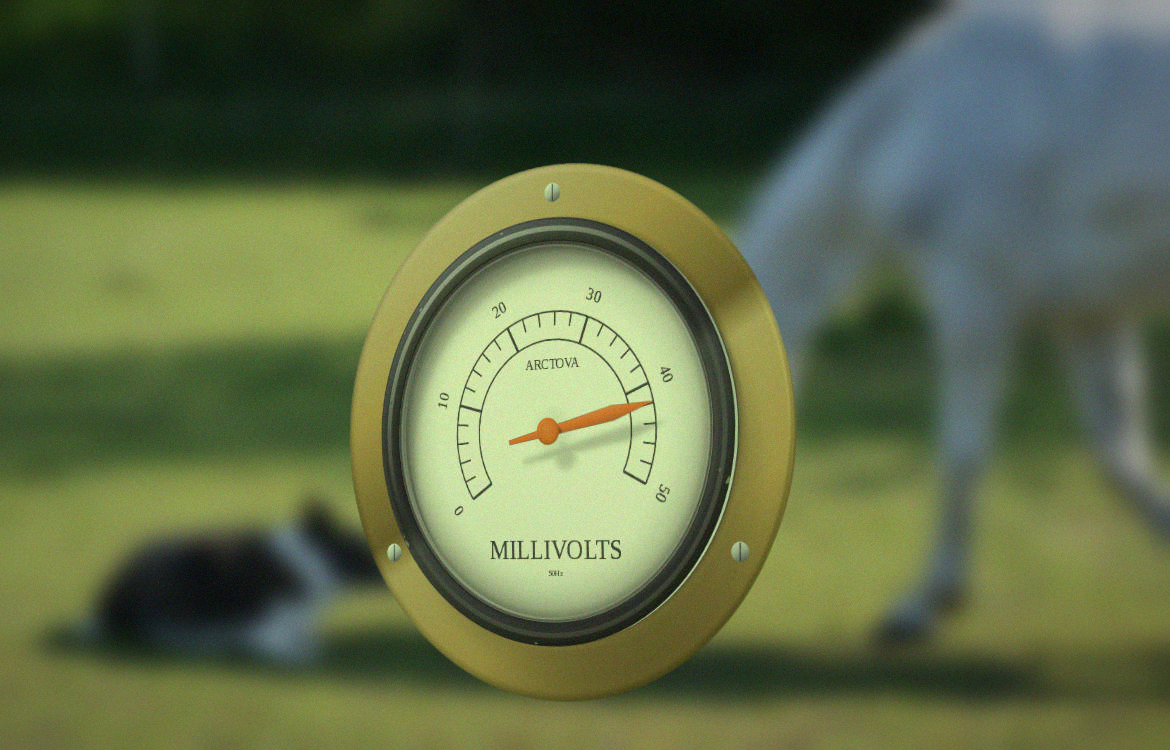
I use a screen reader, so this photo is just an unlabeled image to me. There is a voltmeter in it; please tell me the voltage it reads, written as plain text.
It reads 42 mV
